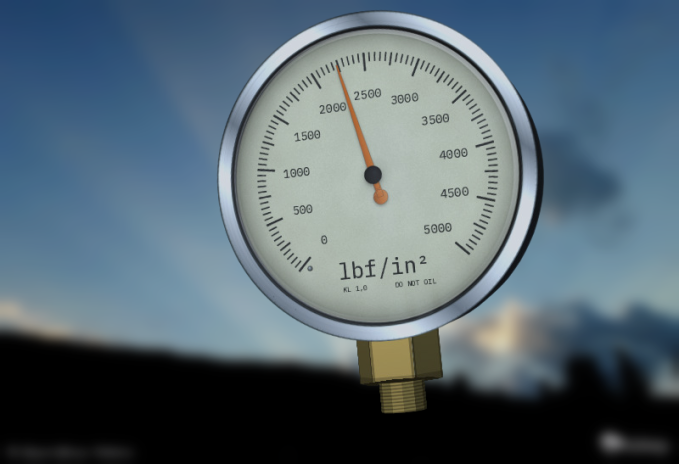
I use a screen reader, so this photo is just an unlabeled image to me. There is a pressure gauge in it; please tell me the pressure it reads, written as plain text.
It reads 2250 psi
